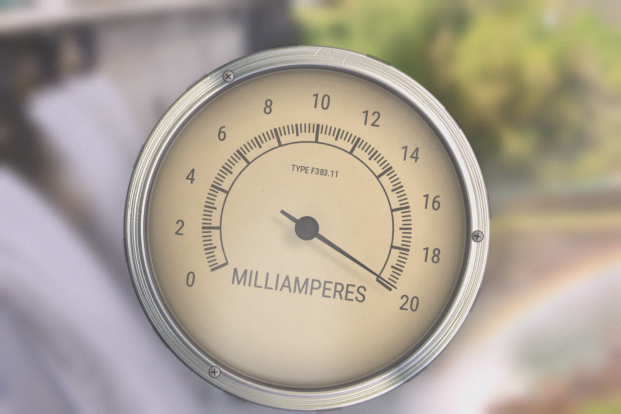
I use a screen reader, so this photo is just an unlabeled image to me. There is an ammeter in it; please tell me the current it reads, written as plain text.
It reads 19.8 mA
